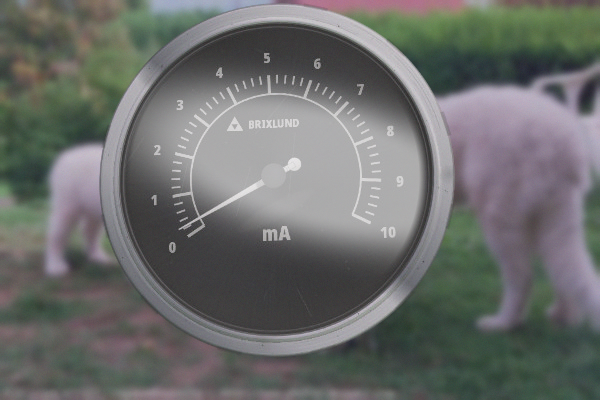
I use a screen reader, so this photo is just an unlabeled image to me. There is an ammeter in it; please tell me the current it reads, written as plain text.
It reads 0.2 mA
